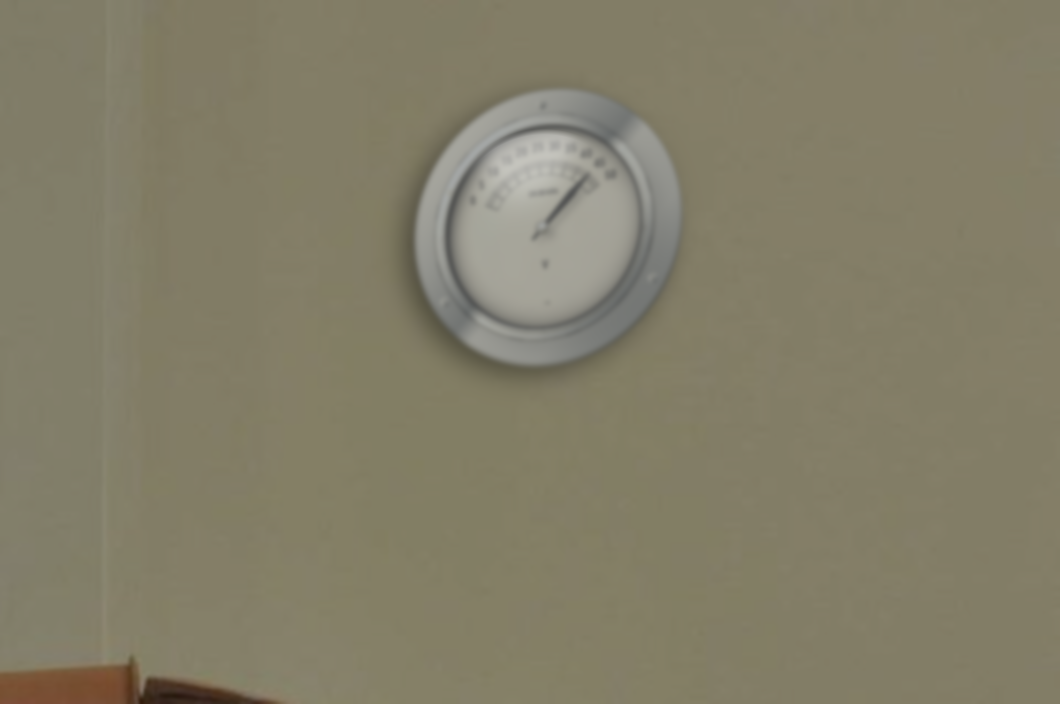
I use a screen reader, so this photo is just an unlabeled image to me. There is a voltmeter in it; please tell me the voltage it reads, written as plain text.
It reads 45 V
